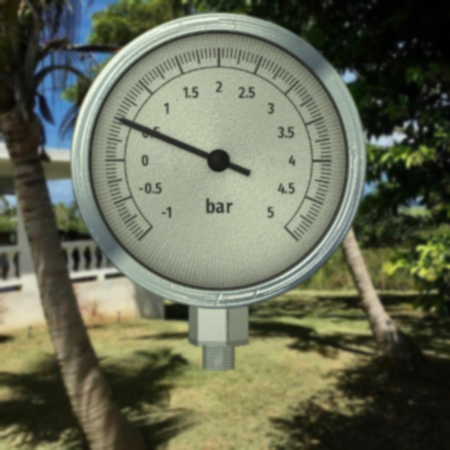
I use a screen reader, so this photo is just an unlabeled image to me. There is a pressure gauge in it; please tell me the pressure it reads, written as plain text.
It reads 0.5 bar
